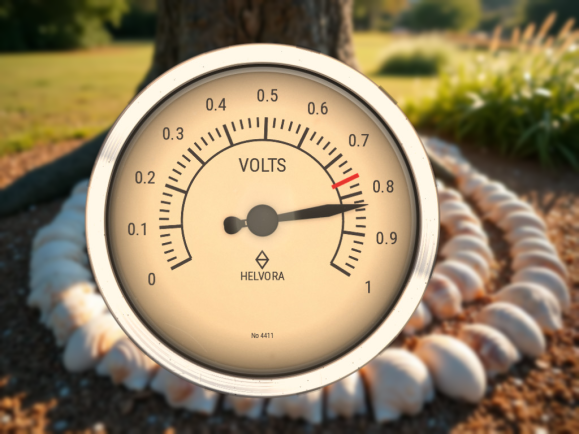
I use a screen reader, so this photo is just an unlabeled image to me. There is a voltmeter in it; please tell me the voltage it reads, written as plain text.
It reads 0.83 V
